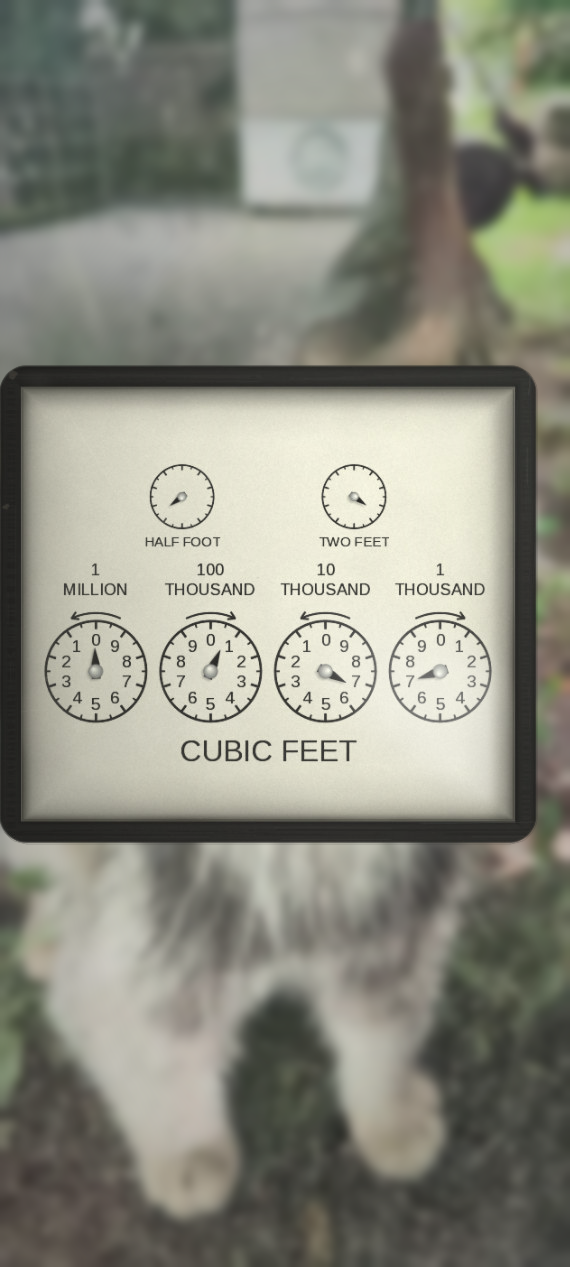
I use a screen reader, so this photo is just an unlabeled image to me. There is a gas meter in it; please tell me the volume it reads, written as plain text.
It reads 6700 ft³
